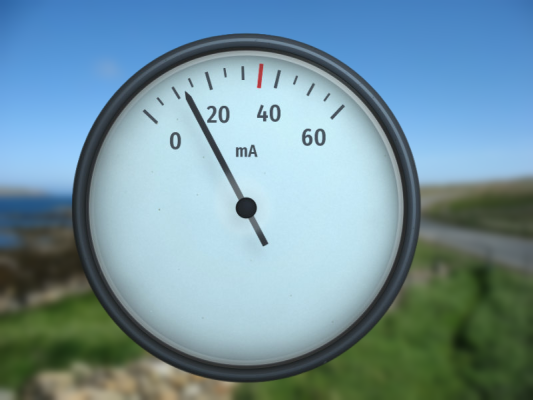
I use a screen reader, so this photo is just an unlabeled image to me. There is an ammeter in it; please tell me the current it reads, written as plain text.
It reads 12.5 mA
